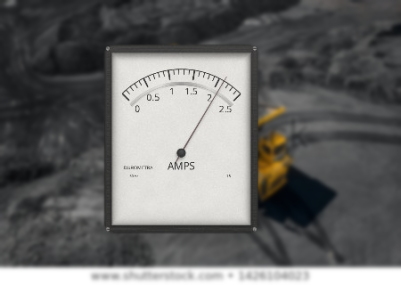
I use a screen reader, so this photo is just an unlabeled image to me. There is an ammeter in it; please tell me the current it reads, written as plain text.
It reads 2.1 A
